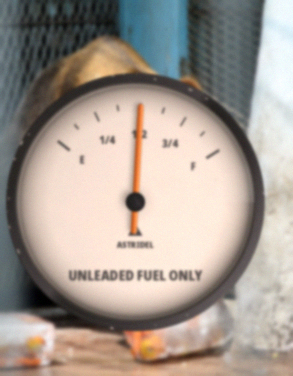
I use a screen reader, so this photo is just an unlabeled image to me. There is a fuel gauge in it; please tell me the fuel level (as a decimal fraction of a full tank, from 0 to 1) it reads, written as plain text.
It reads 0.5
